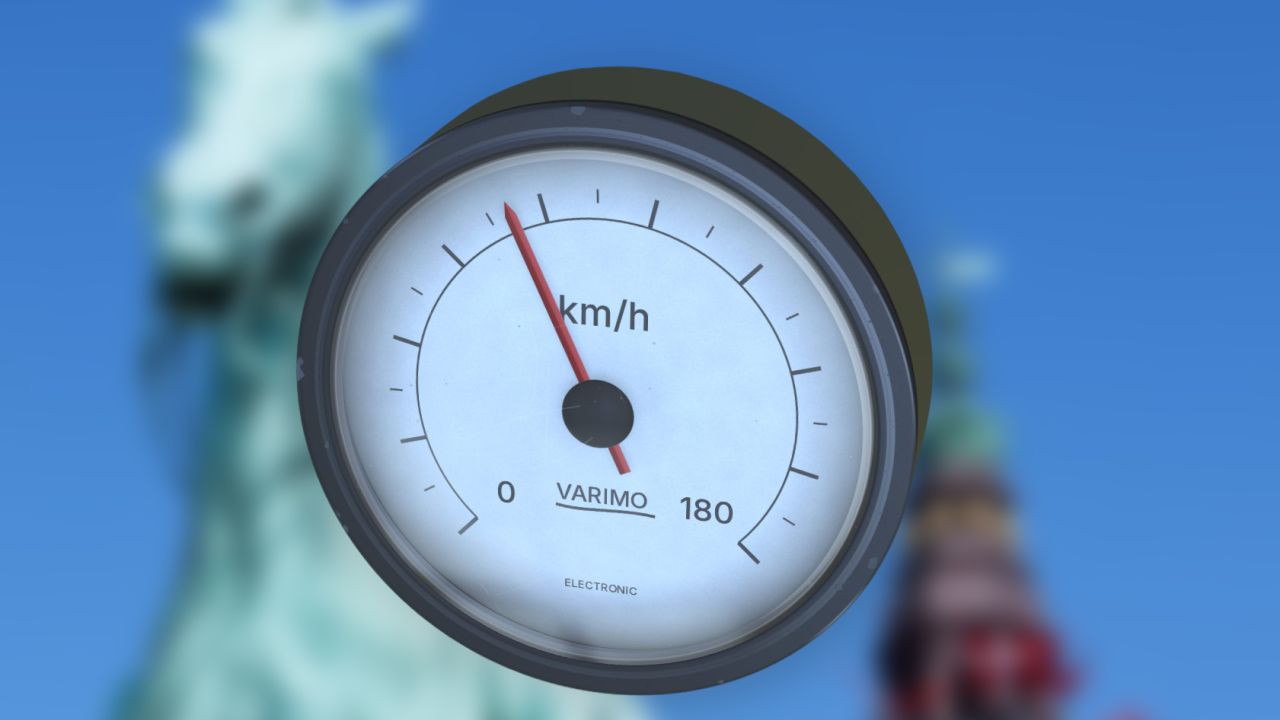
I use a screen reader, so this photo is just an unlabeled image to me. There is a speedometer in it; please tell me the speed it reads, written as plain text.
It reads 75 km/h
